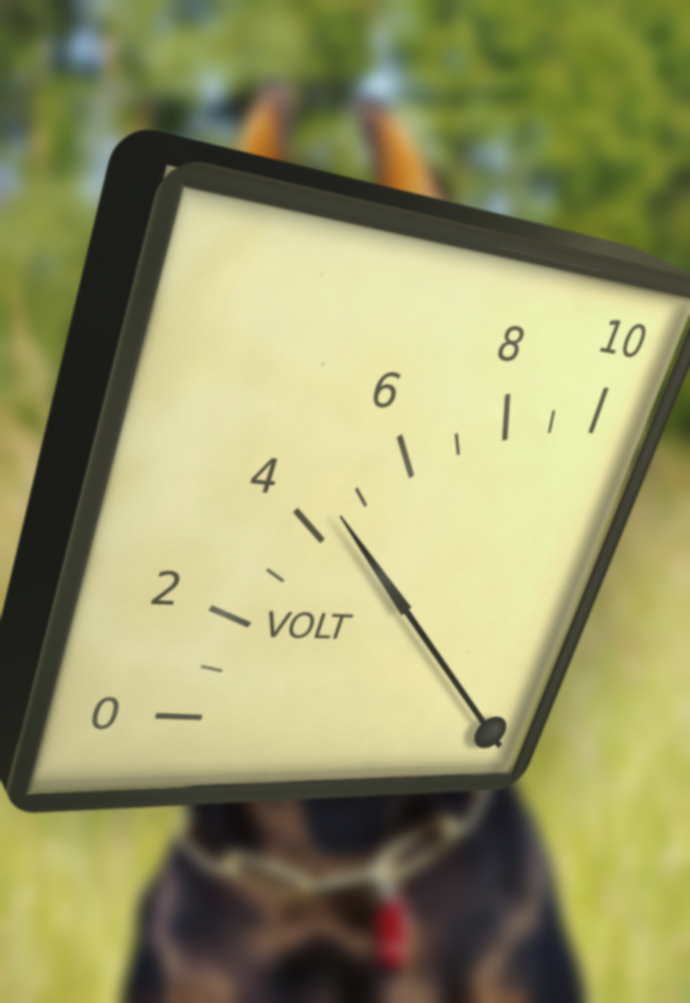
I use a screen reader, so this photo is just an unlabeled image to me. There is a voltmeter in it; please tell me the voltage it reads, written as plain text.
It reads 4.5 V
